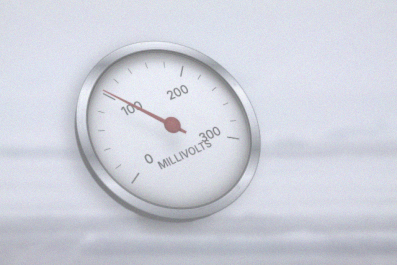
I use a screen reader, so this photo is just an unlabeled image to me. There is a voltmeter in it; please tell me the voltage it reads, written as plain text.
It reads 100 mV
